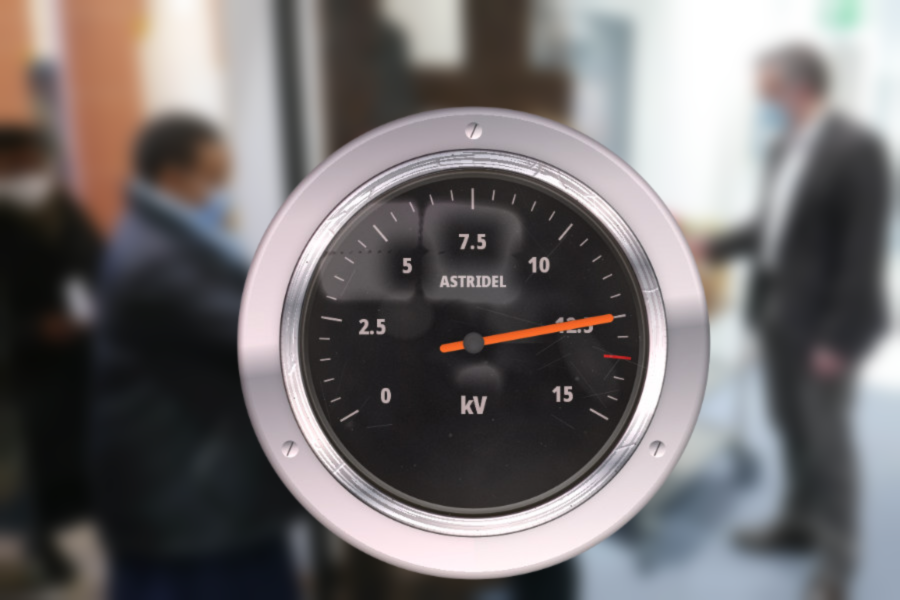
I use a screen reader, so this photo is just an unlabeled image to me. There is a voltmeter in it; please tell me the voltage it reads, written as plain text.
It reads 12.5 kV
